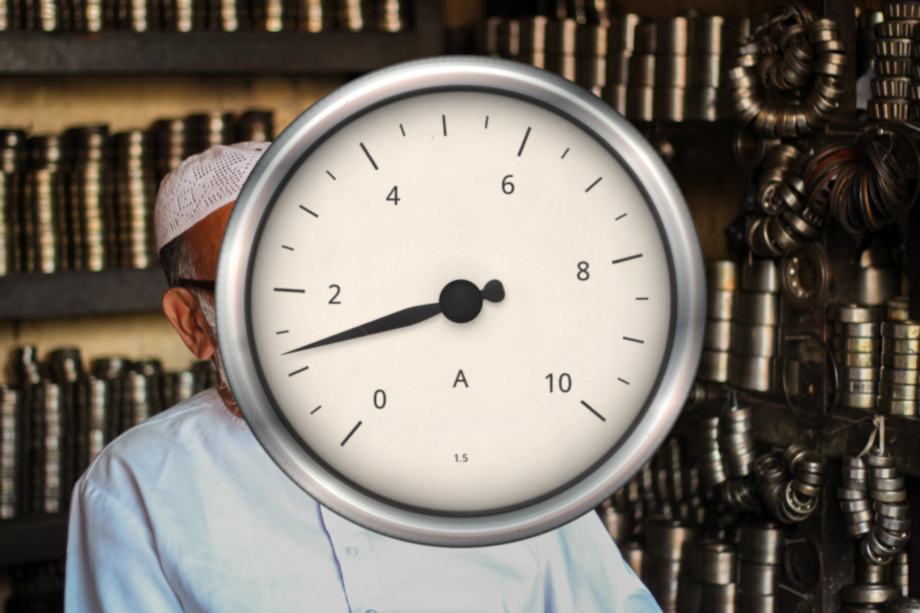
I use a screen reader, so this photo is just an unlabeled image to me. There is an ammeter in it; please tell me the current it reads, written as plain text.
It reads 1.25 A
